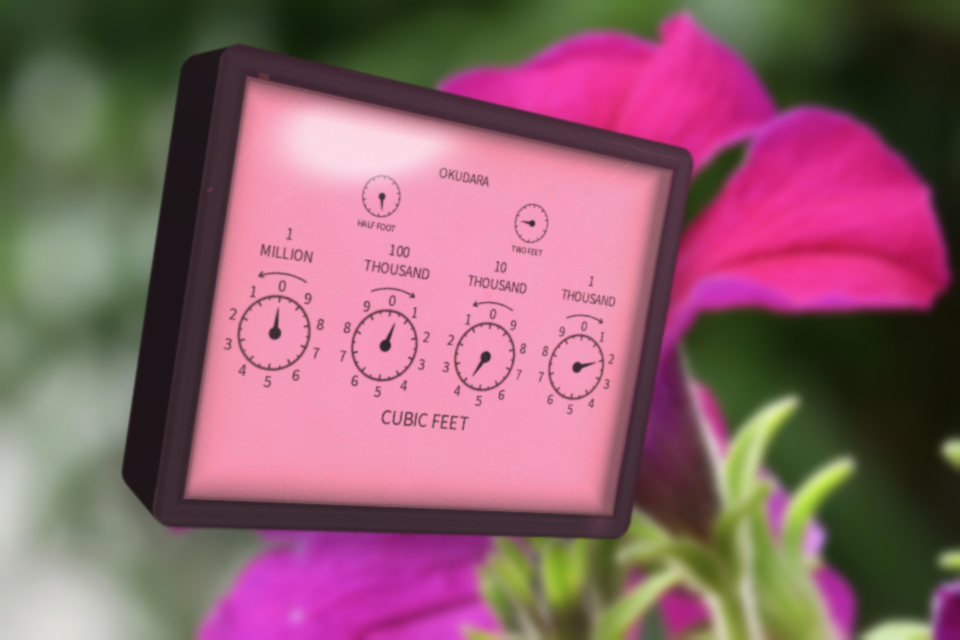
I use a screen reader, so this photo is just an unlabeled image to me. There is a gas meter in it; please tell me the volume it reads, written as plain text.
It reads 4200 ft³
